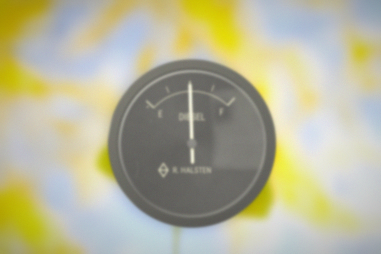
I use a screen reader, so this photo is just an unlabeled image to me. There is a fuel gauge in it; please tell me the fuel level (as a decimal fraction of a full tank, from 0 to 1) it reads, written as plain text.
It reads 0.5
